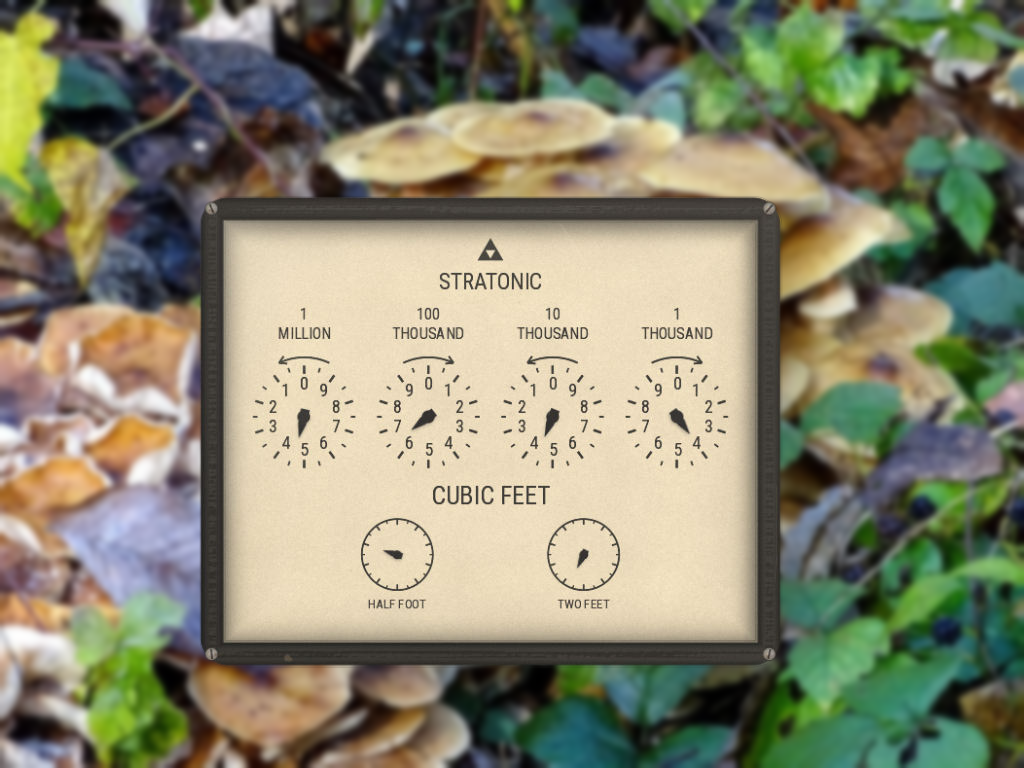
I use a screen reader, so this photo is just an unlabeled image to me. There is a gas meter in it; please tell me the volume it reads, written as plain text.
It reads 464400 ft³
